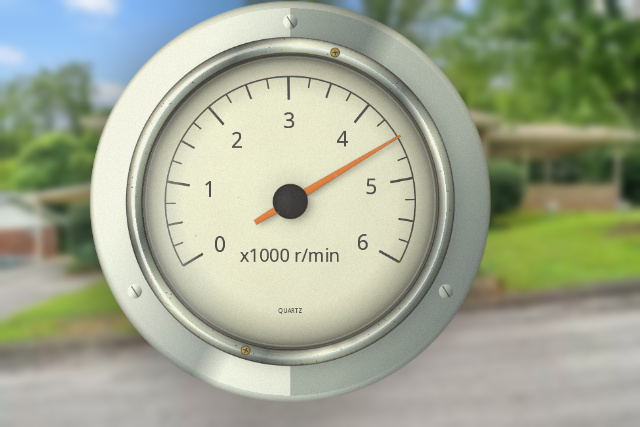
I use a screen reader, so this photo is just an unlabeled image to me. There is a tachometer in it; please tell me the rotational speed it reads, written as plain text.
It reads 4500 rpm
